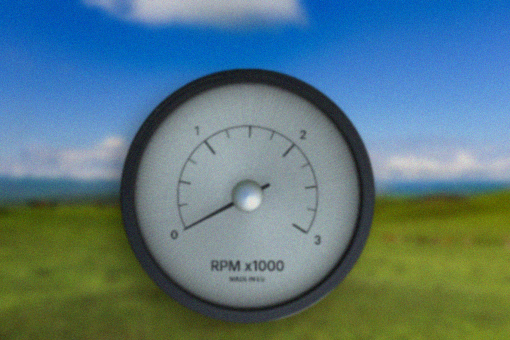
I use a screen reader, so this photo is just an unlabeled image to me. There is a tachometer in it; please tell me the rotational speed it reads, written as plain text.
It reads 0 rpm
